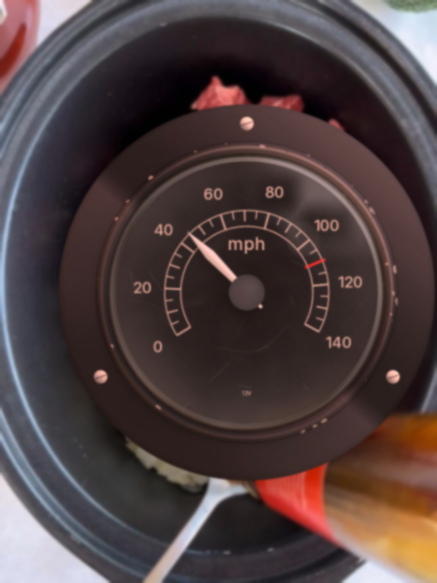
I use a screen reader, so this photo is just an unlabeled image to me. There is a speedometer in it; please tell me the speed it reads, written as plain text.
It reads 45 mph
